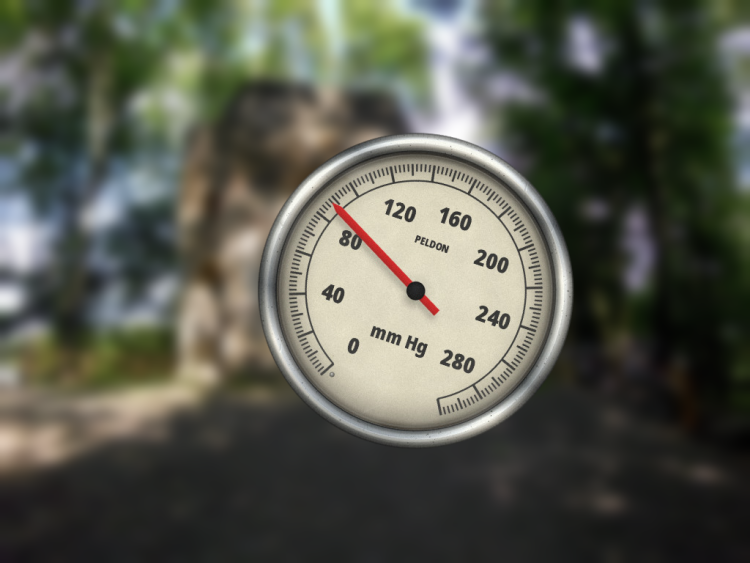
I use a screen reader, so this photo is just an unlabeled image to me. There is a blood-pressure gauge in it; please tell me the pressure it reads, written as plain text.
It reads 88 mmHg
